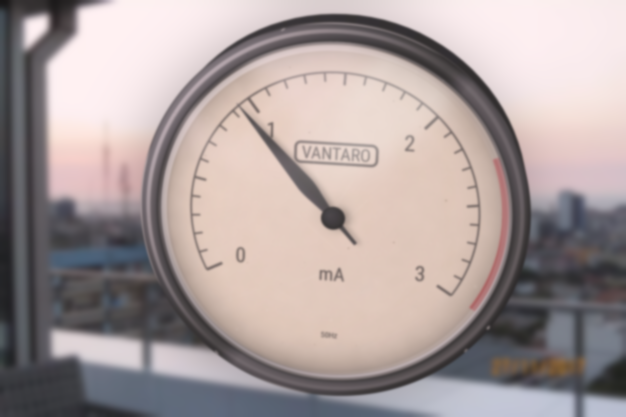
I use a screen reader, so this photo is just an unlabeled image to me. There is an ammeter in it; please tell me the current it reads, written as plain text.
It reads 0.95 mA
